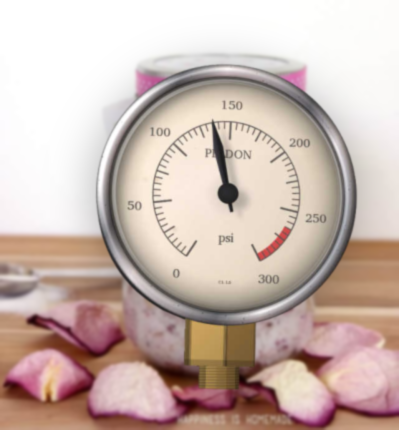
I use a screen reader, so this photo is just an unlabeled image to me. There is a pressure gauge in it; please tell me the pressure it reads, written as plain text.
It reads 135 psi
